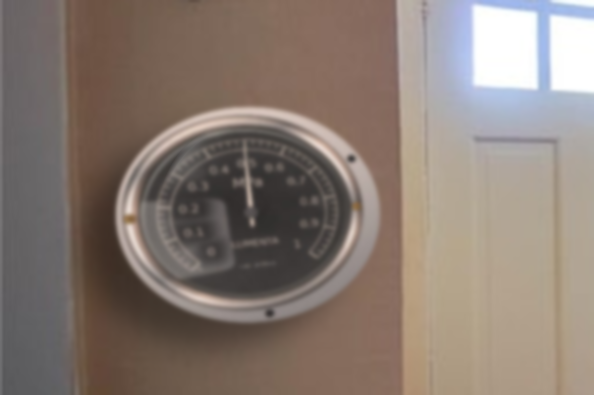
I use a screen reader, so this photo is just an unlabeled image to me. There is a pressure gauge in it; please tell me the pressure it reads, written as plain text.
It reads 0.5 MPa
